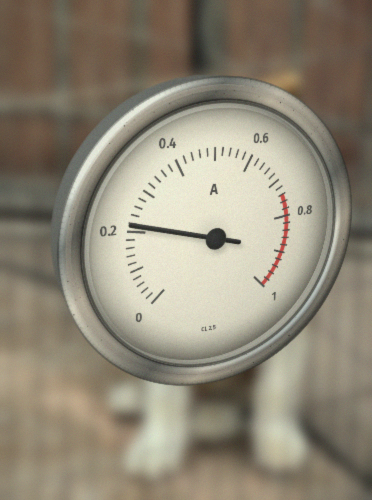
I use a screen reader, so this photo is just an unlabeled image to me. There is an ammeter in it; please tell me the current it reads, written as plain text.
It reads 0.22 A
